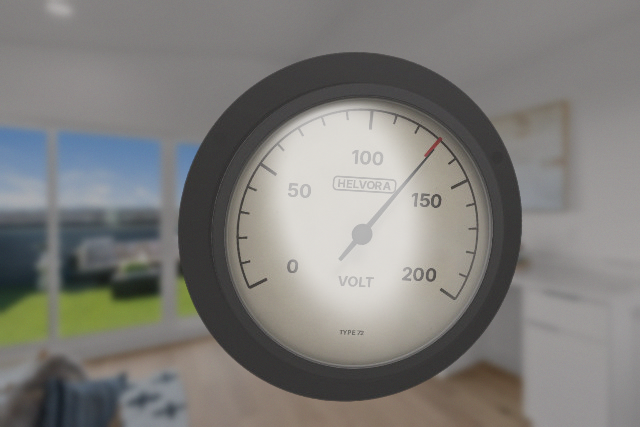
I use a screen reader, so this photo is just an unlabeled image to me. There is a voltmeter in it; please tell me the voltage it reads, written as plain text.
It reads 130 V
